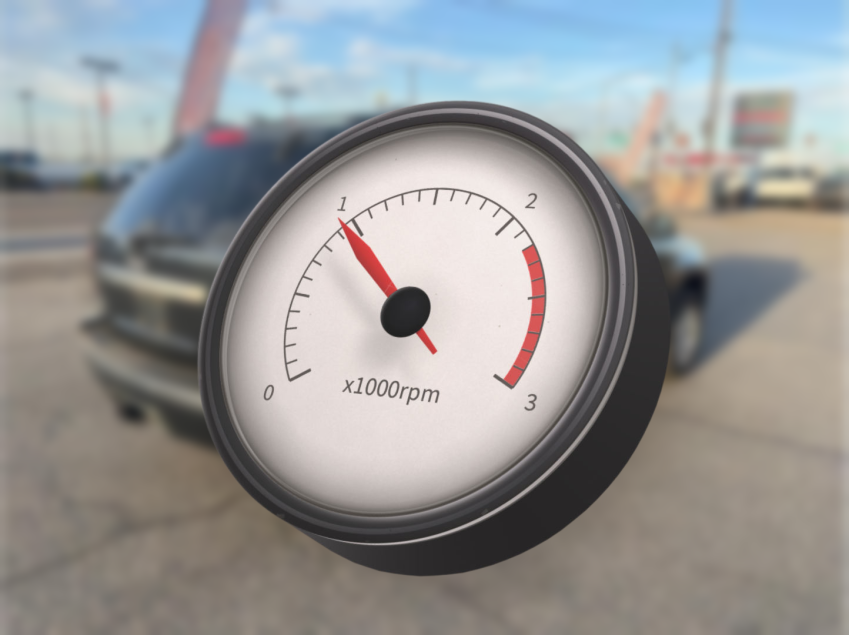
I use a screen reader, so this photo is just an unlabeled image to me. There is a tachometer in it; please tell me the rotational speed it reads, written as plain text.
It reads 950 rpm
